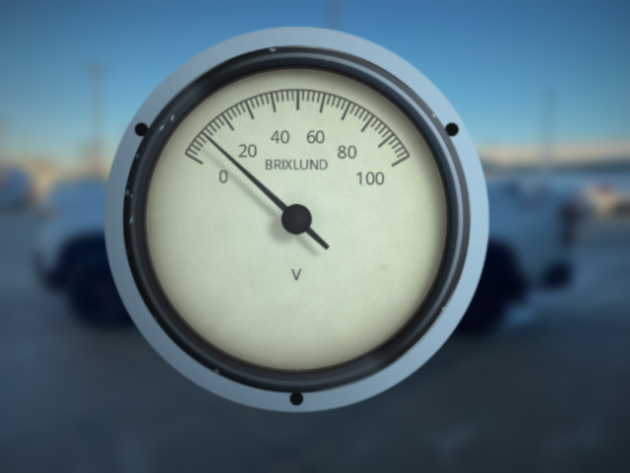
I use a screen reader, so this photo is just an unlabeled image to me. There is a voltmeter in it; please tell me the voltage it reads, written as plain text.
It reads 10 V
